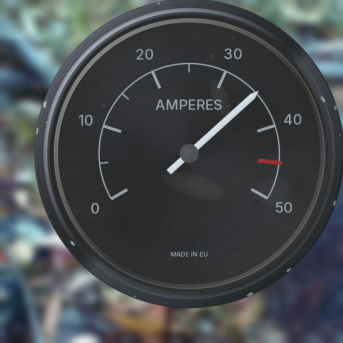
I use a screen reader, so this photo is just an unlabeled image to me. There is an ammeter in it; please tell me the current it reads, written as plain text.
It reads 35 A
